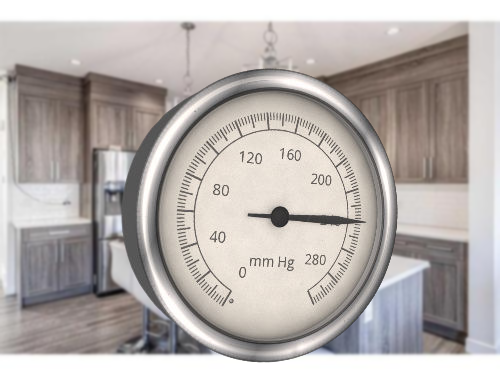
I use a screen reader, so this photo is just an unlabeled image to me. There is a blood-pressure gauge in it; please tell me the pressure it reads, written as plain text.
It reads 240 mmHg
